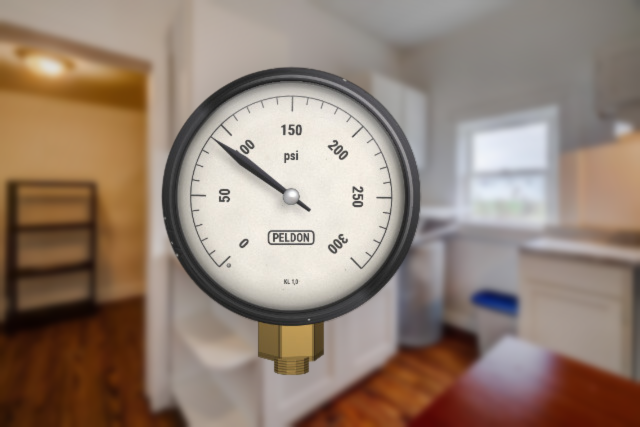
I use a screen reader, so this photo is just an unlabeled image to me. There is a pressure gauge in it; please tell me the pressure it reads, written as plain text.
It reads 90 psi
